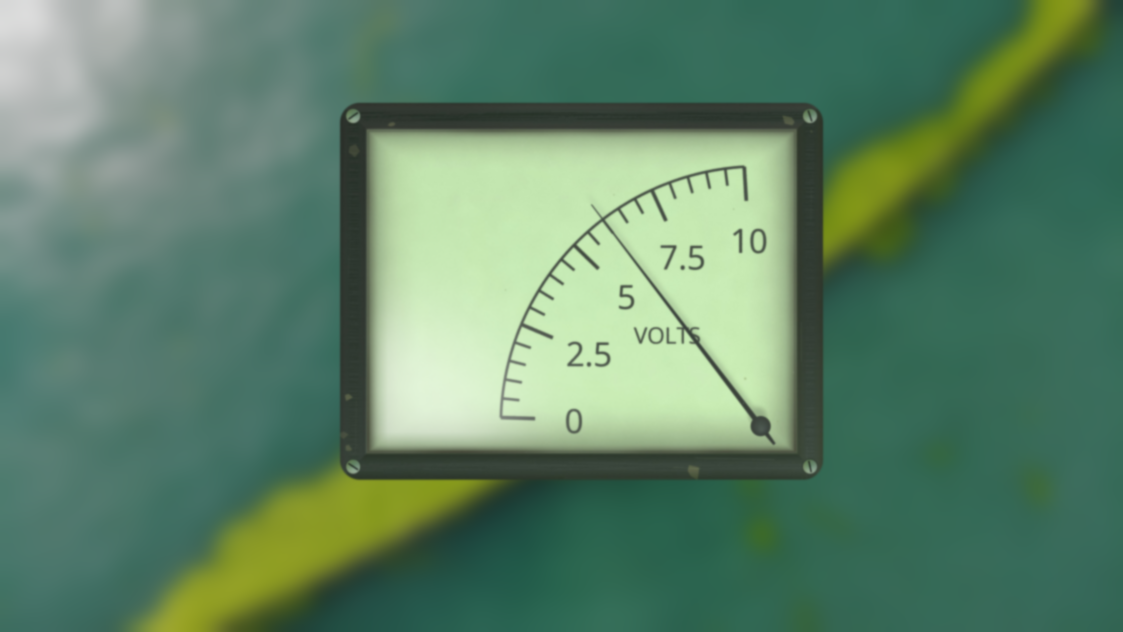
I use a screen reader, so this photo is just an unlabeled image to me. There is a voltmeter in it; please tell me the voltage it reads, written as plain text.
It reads 6 V
